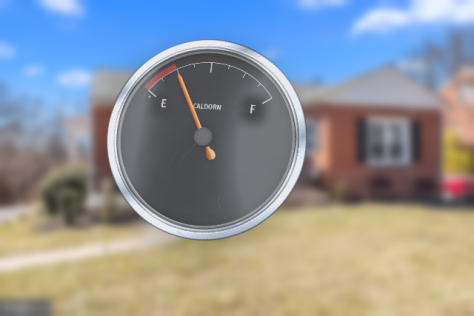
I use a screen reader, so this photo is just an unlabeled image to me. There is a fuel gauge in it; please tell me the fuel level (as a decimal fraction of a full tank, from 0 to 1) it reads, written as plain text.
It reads 0.25
